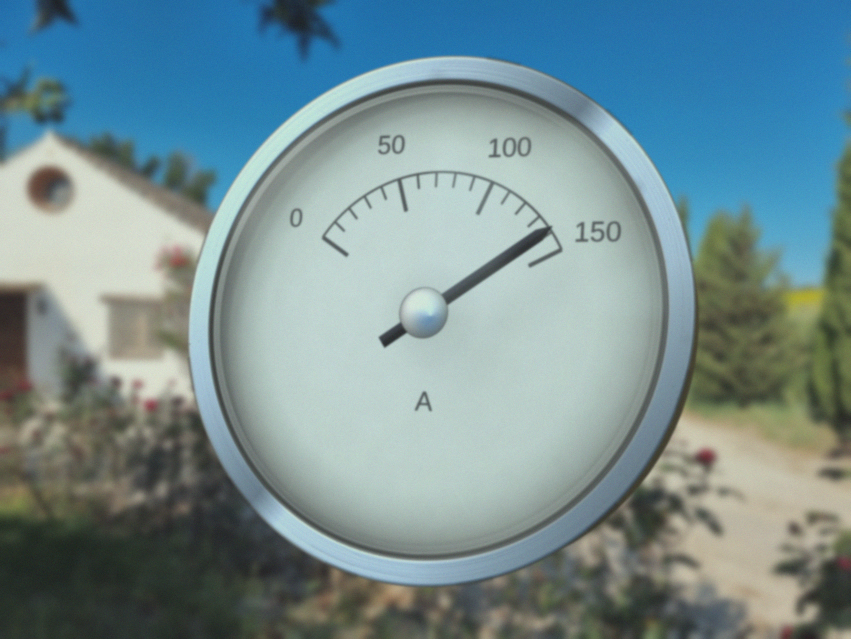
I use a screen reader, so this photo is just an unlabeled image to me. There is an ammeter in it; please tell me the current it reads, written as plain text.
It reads 140 A
